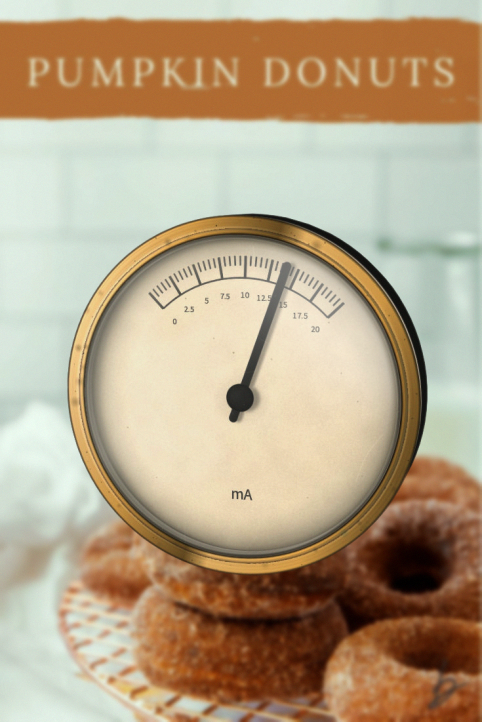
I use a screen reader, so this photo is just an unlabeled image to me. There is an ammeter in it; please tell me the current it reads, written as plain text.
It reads 14 mA
